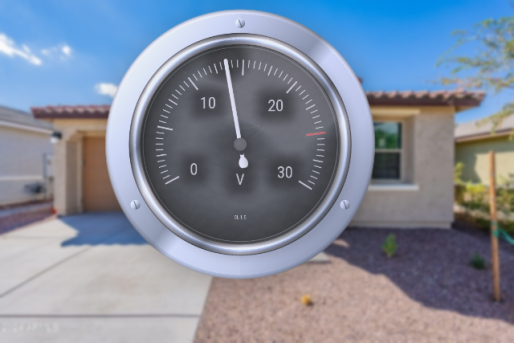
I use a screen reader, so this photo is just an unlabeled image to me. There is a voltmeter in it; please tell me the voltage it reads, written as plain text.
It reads 13.5 V
